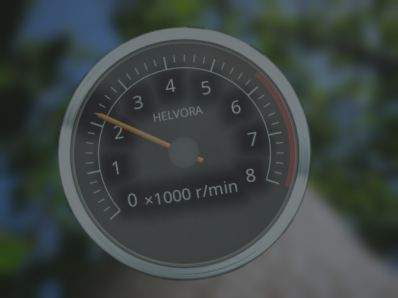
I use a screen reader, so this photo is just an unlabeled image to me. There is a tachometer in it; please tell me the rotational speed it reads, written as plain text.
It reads 2200 rpm
